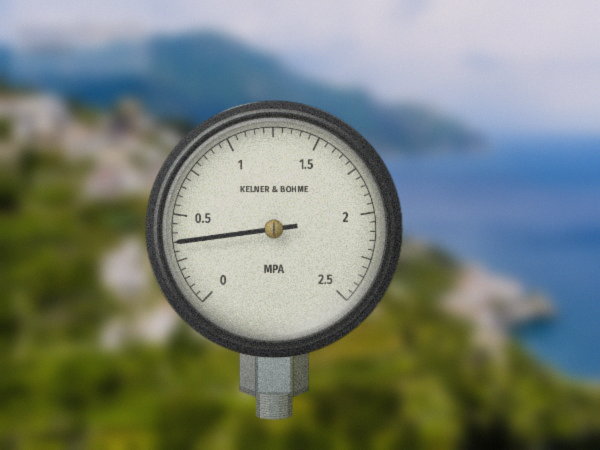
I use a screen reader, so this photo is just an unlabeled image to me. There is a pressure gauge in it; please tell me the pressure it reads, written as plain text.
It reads 0.35 MPa
